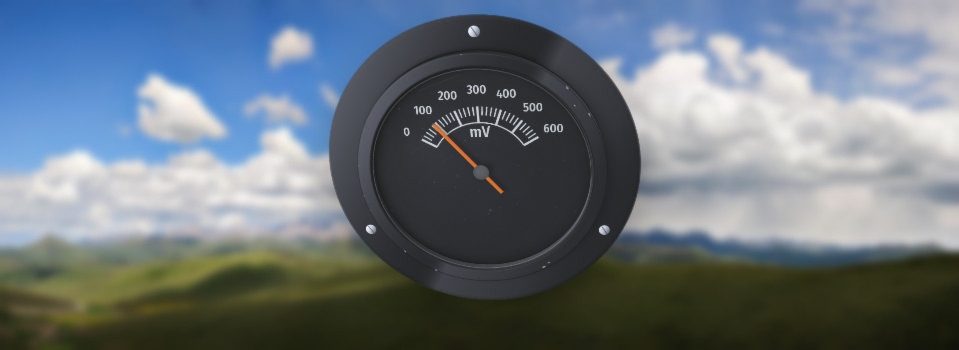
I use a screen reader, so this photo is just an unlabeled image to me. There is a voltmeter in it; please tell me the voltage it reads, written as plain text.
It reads 100 mV
